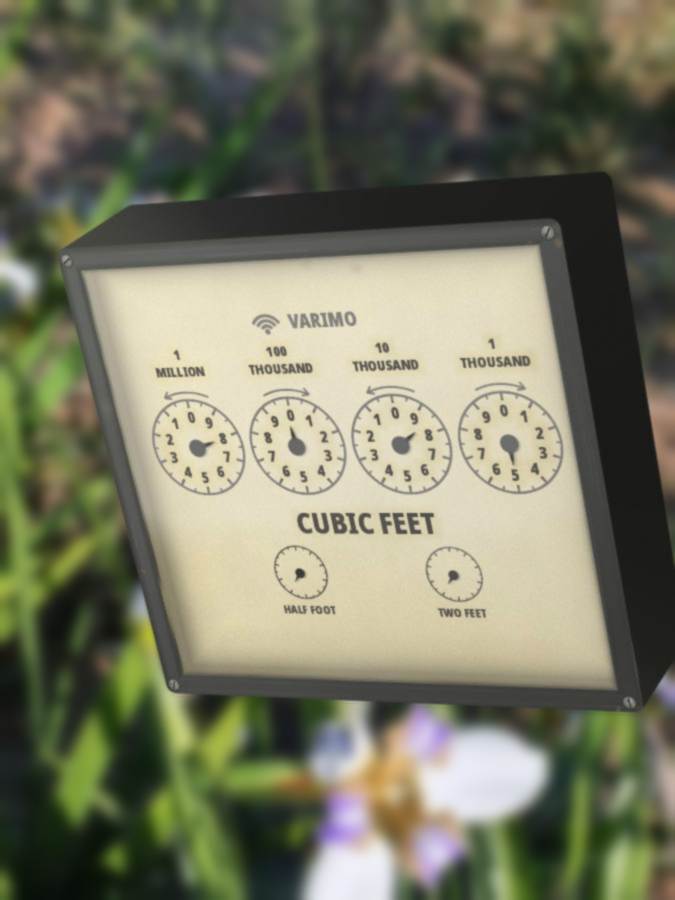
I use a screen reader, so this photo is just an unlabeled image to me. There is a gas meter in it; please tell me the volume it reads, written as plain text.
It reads 798500 ft³
